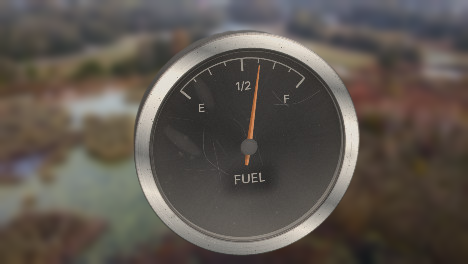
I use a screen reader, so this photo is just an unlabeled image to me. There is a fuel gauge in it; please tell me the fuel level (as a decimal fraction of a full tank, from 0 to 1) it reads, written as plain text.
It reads 0.625
